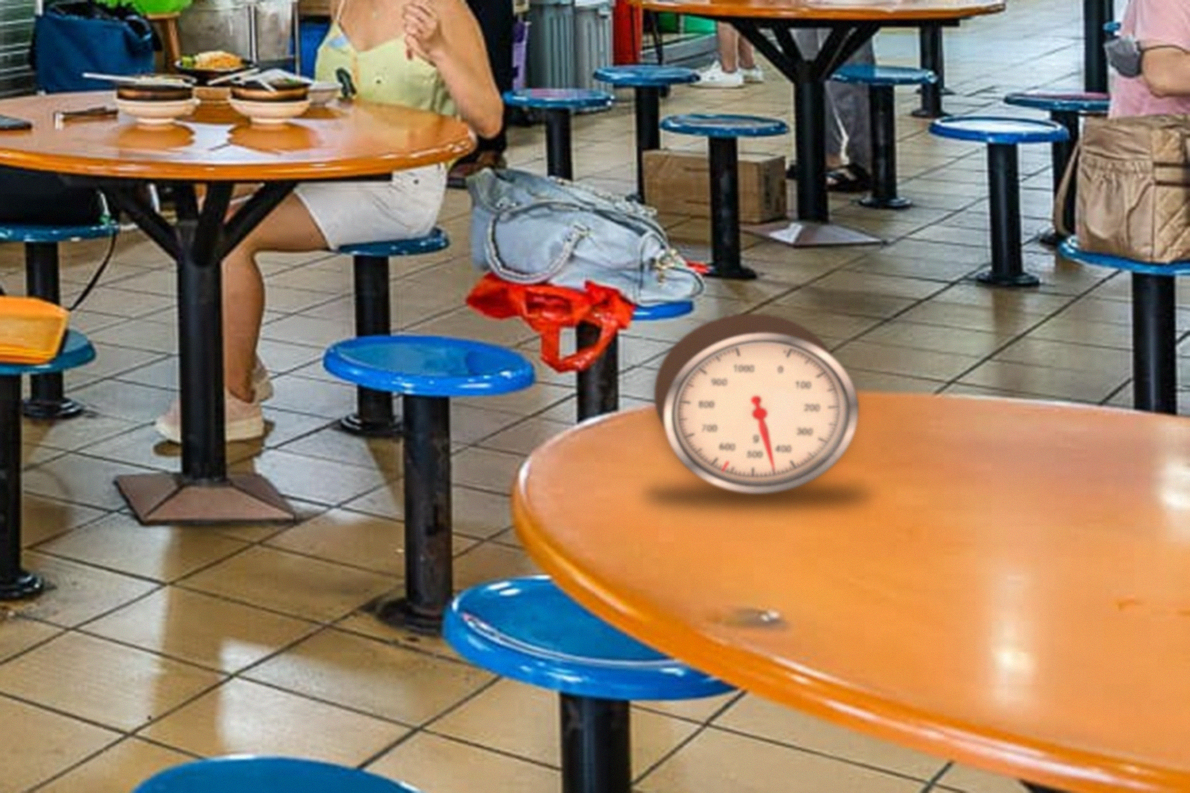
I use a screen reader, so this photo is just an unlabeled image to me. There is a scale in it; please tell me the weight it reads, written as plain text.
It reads 450 g
